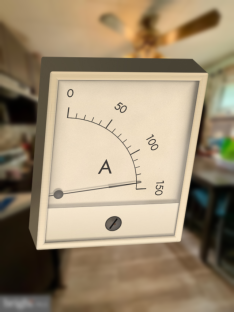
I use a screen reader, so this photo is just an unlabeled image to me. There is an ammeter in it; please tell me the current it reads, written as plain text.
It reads 140 A
